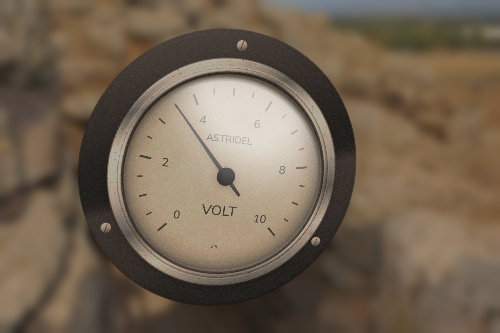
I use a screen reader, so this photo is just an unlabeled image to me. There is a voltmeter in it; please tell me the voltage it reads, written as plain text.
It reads 3.5 V
